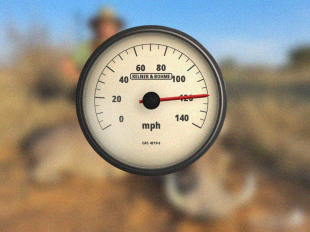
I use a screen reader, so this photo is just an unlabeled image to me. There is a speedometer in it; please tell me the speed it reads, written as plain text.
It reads 120 mph
